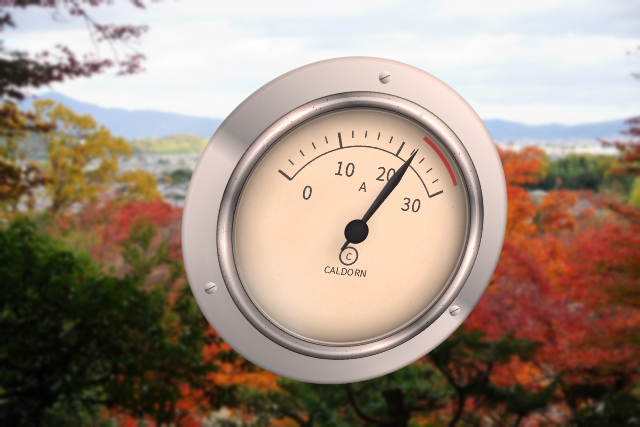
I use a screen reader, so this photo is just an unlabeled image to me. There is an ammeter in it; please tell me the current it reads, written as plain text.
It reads 22 A
